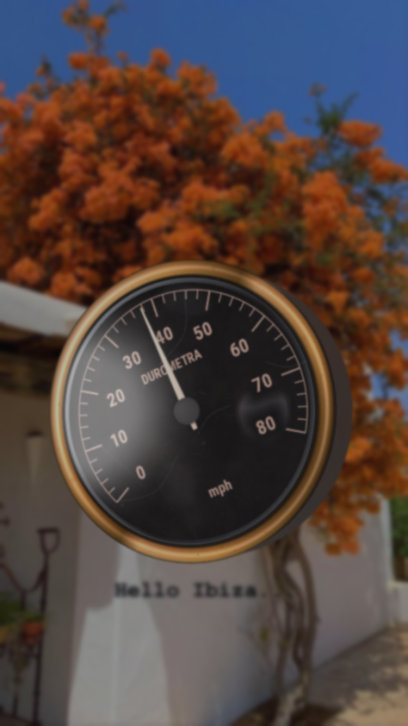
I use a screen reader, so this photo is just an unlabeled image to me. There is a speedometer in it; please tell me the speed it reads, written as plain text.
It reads 38 mph
